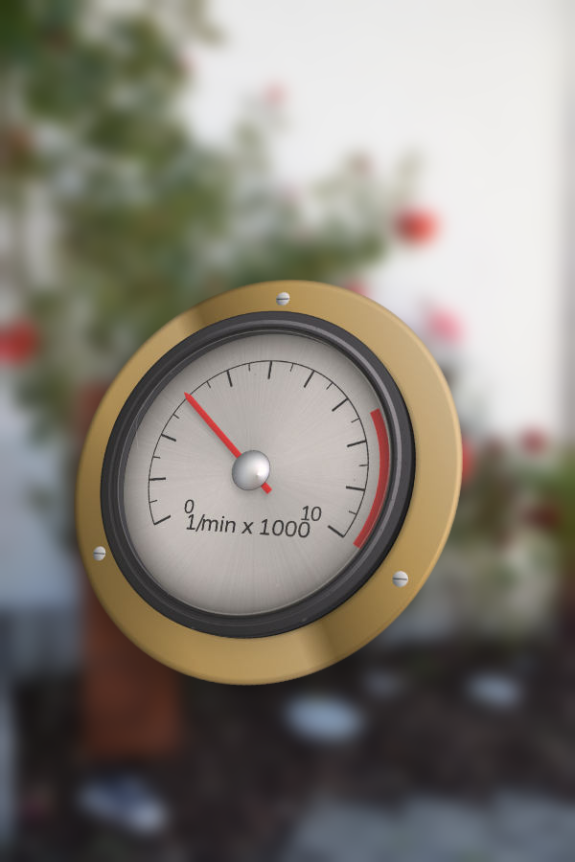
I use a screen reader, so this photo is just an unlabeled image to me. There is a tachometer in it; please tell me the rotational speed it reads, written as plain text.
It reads 3000 rpm
